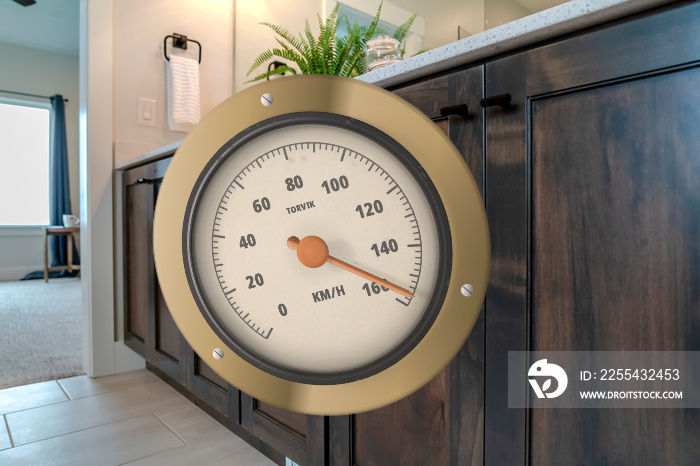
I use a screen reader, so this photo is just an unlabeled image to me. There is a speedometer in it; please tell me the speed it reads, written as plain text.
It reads 156 km/h
